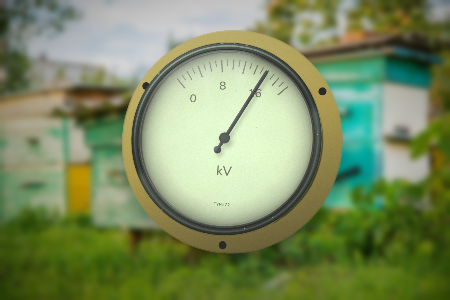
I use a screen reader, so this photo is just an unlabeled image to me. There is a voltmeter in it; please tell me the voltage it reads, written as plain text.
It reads 16 kV
